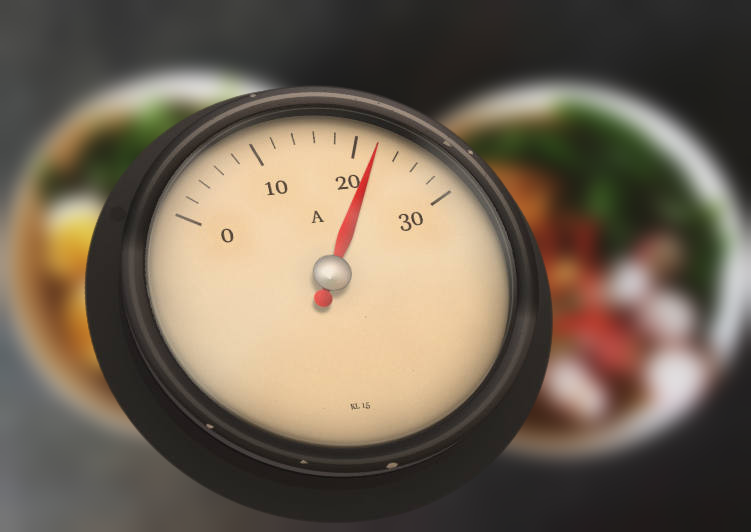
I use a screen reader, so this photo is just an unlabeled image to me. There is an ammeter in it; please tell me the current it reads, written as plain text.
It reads 22 A
